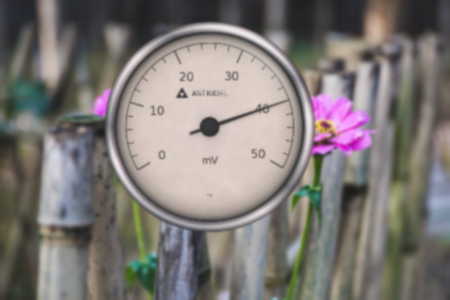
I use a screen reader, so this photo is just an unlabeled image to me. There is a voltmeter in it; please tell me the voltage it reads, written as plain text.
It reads 40 mV
